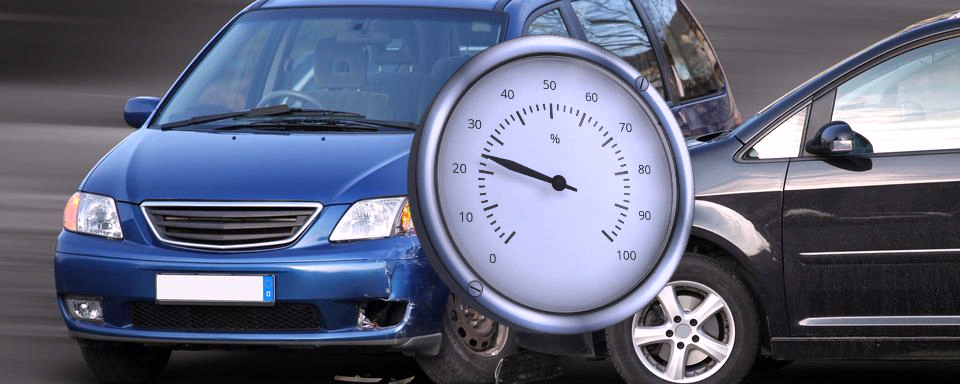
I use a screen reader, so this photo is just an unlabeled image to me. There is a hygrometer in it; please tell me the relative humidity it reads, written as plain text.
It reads 24 %
